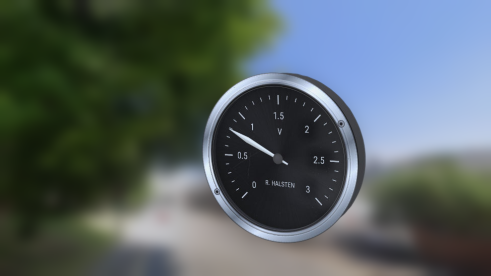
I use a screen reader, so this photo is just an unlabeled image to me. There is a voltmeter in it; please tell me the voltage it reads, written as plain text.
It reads 0.8 V
